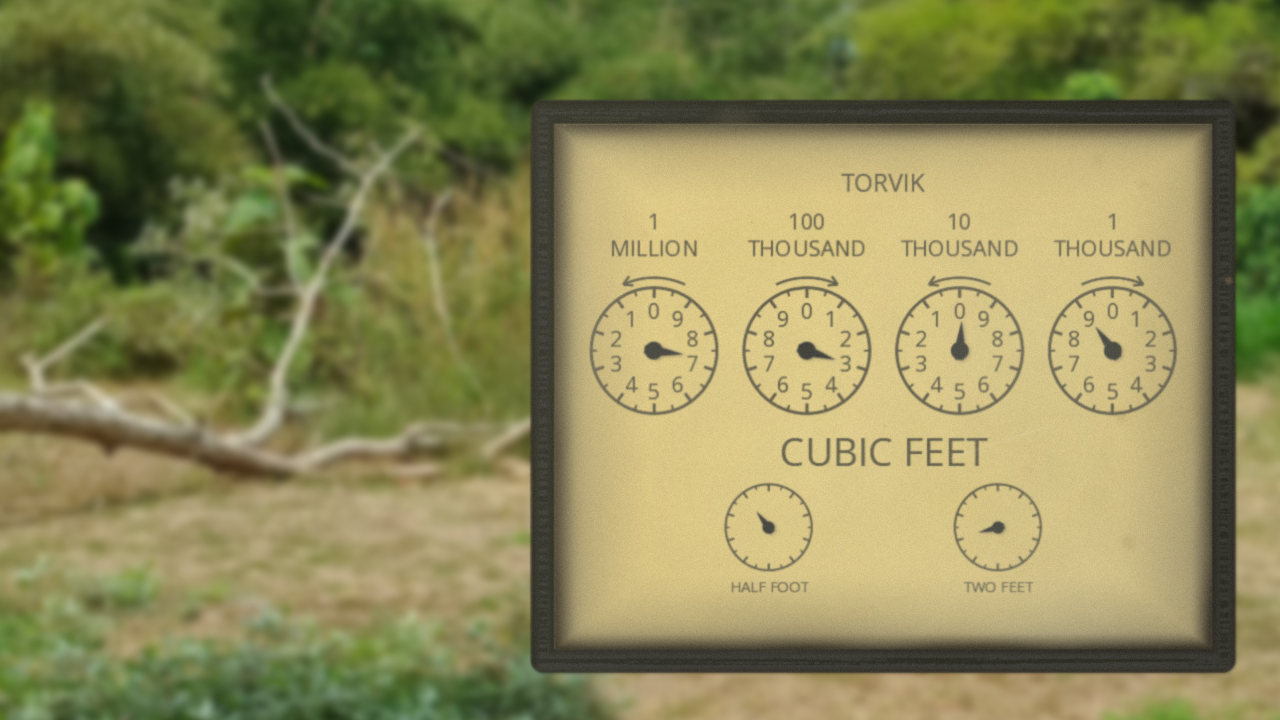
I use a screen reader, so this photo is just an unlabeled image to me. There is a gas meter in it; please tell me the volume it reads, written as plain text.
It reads 729900 ft³
